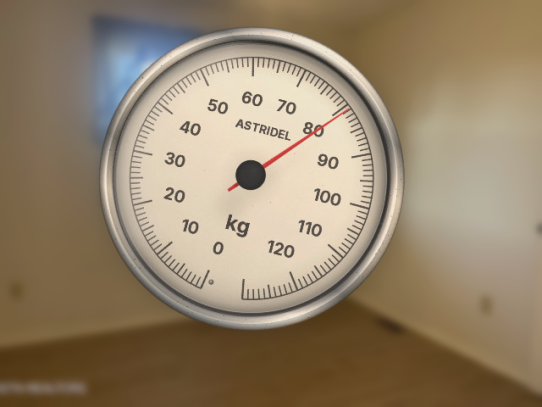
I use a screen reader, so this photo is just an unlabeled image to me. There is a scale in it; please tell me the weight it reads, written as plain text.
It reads 81 kg
